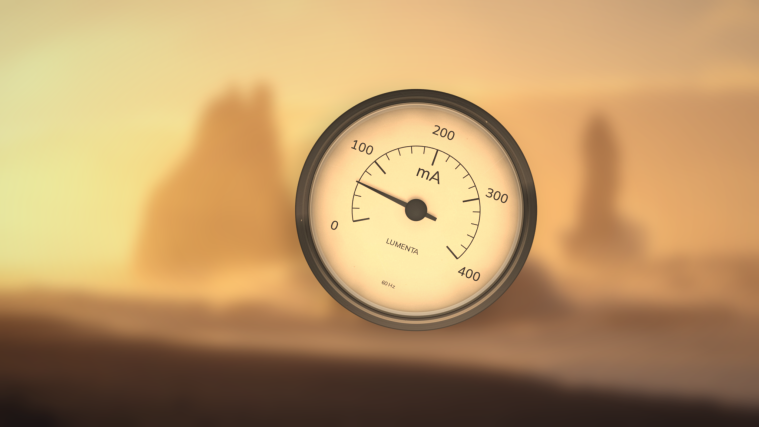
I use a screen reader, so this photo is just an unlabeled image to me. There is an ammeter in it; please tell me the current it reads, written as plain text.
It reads 60 mA
